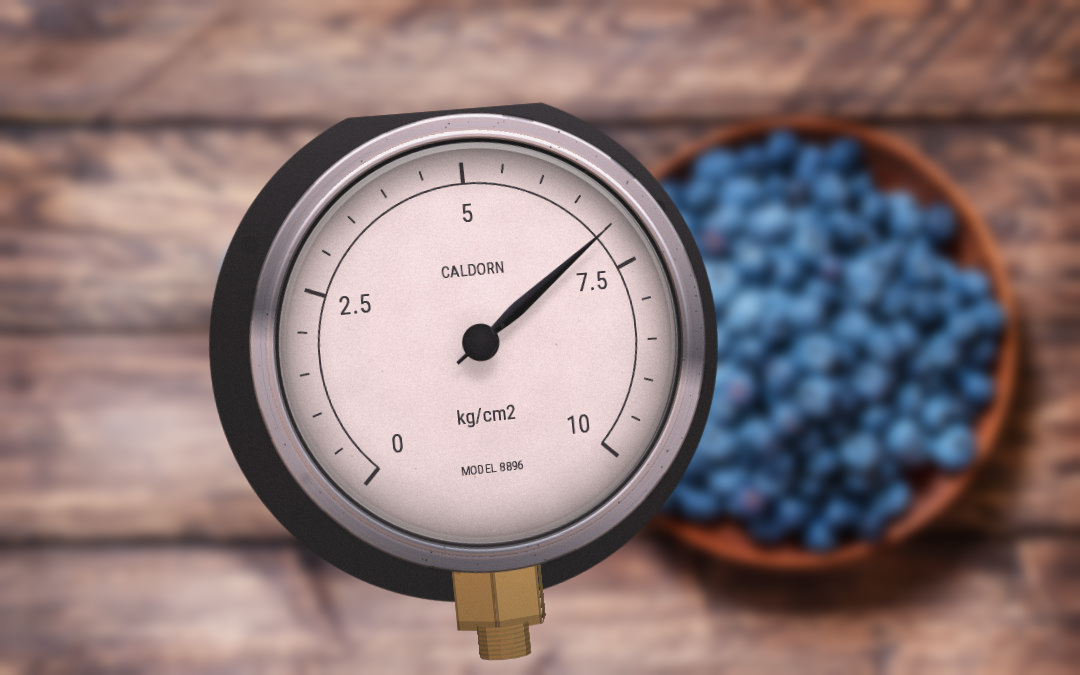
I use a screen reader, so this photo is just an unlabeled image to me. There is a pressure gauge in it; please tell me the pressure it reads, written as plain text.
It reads 7 kg/cm²
